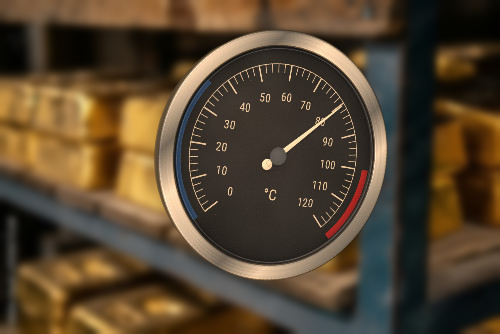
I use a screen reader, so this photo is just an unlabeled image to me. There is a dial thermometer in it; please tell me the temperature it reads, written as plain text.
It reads 80 °C
